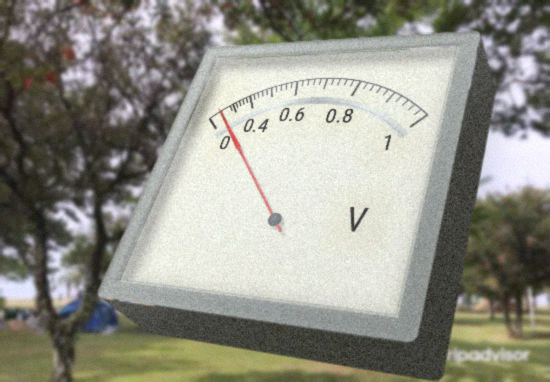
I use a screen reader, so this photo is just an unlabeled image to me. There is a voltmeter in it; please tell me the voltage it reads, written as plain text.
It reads 0.2 V
